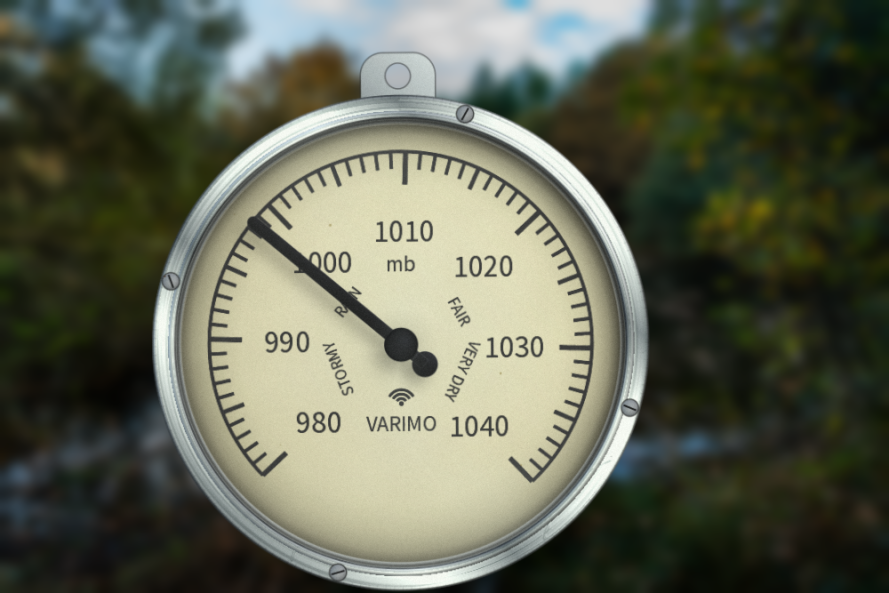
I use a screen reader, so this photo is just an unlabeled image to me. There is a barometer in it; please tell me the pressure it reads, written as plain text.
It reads 998.5 mbar
